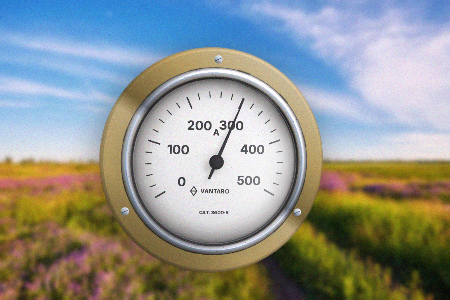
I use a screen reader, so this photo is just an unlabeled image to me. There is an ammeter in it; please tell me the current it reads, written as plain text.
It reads 300 A
